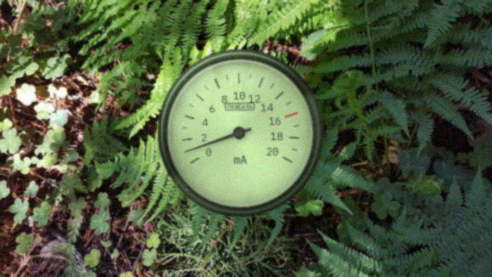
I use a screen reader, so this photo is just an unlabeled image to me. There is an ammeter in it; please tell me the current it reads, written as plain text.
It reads 1 mA
